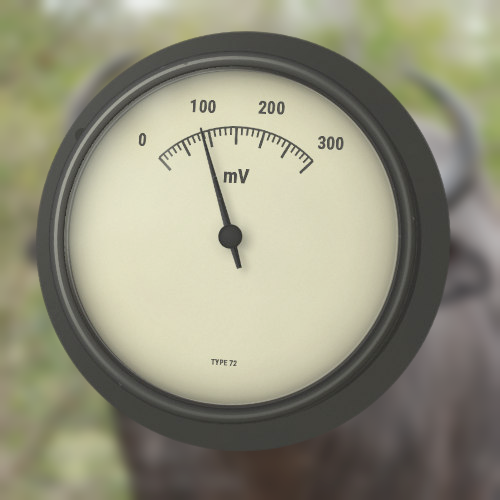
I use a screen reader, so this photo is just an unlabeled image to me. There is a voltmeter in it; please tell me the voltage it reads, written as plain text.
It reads 90 mV
